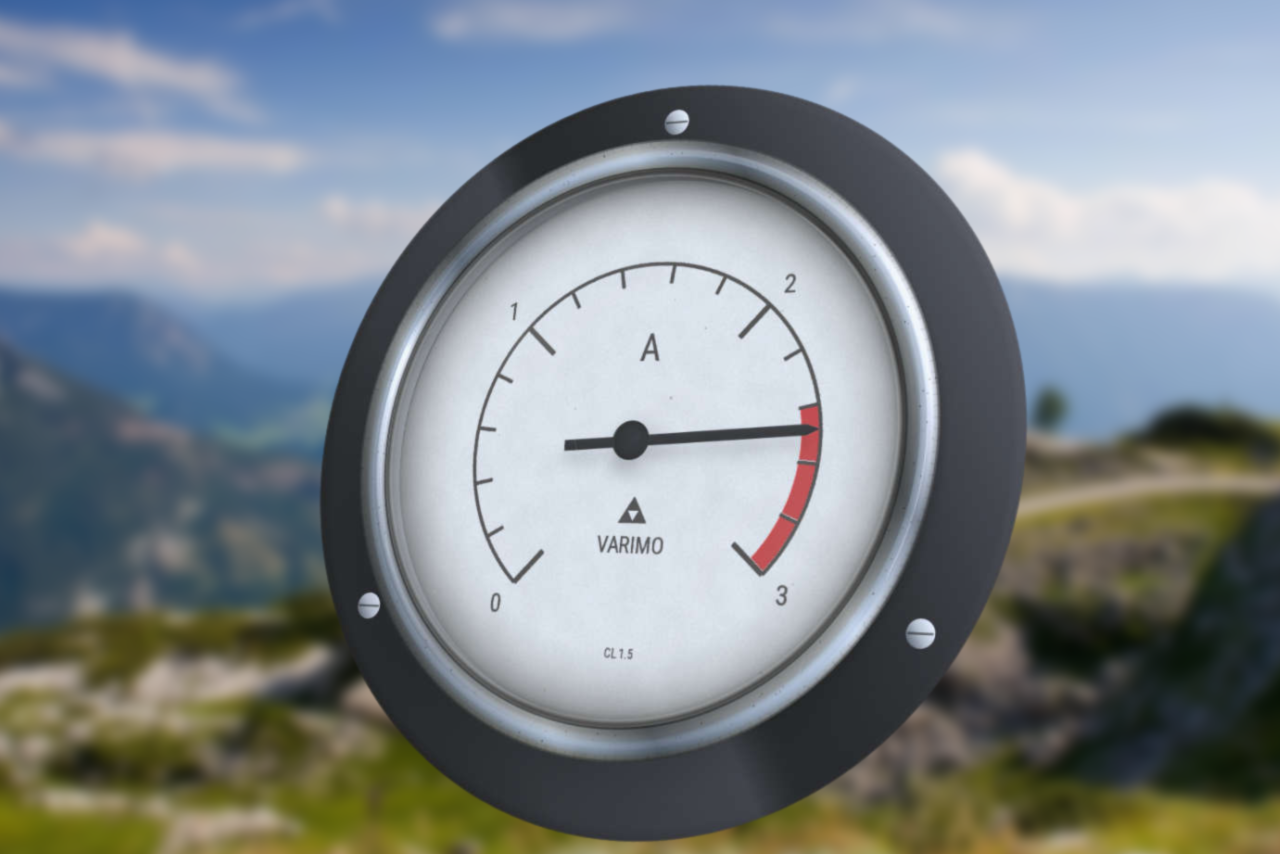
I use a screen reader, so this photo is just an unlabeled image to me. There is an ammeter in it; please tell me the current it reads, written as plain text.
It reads 2.5 A
